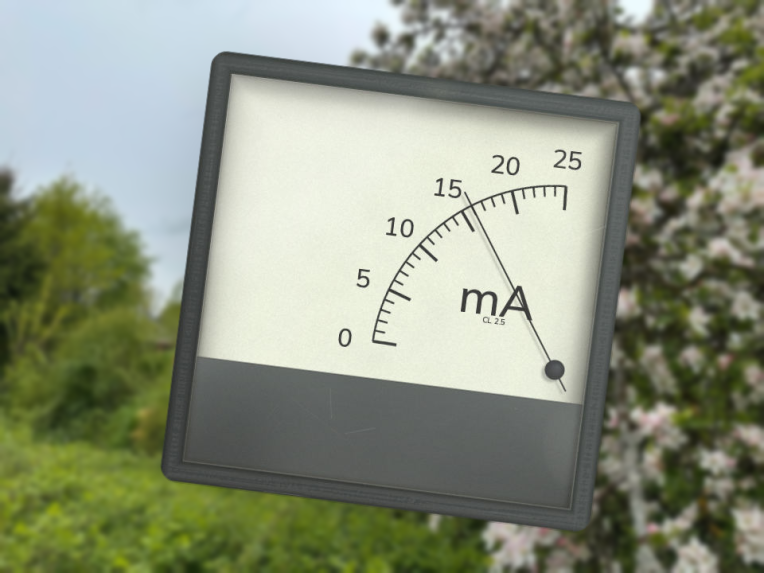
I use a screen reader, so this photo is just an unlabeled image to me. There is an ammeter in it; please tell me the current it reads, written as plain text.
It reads 16 mA
